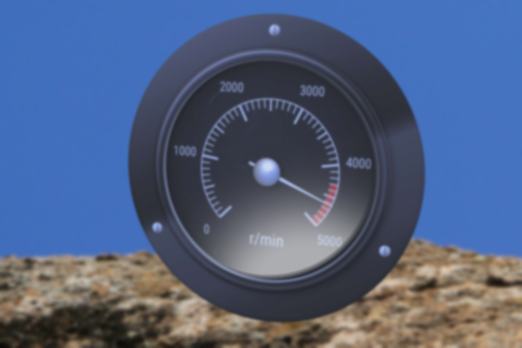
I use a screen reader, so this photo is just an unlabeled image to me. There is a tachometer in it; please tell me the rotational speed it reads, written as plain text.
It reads 4600 rpm
